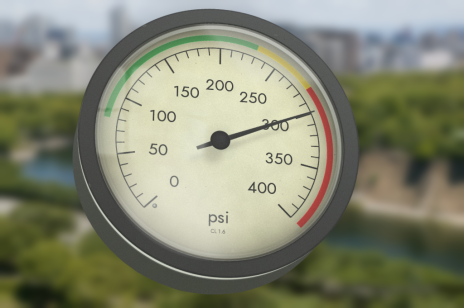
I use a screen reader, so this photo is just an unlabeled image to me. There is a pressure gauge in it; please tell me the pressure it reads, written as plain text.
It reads 300 psi
